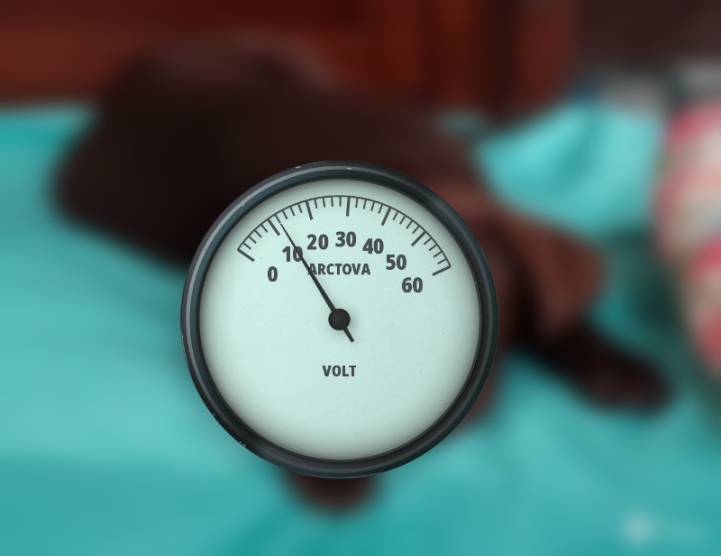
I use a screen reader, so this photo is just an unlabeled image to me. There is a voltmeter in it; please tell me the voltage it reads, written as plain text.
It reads 12 V
